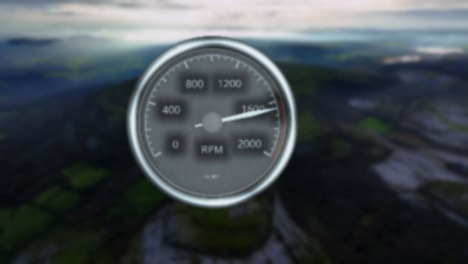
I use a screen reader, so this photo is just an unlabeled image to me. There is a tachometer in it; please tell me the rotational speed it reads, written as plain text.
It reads 1650 rpm
